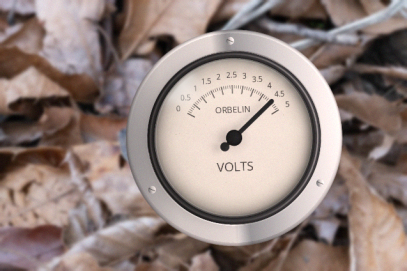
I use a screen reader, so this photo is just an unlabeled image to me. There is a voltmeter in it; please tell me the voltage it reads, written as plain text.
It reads 4.5 V
